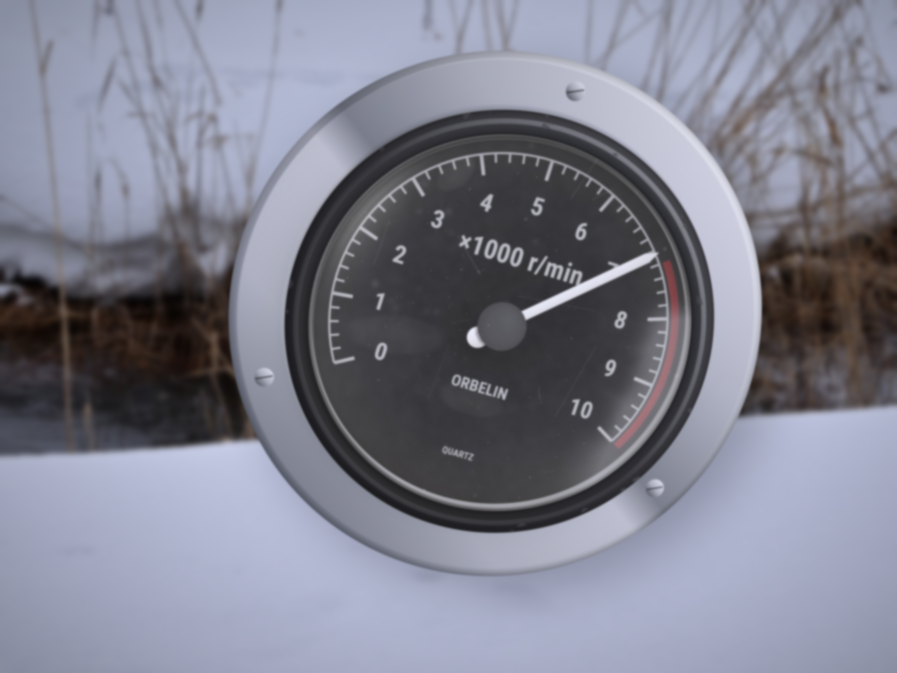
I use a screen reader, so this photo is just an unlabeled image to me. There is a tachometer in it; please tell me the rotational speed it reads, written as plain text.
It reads 7000 rpm
